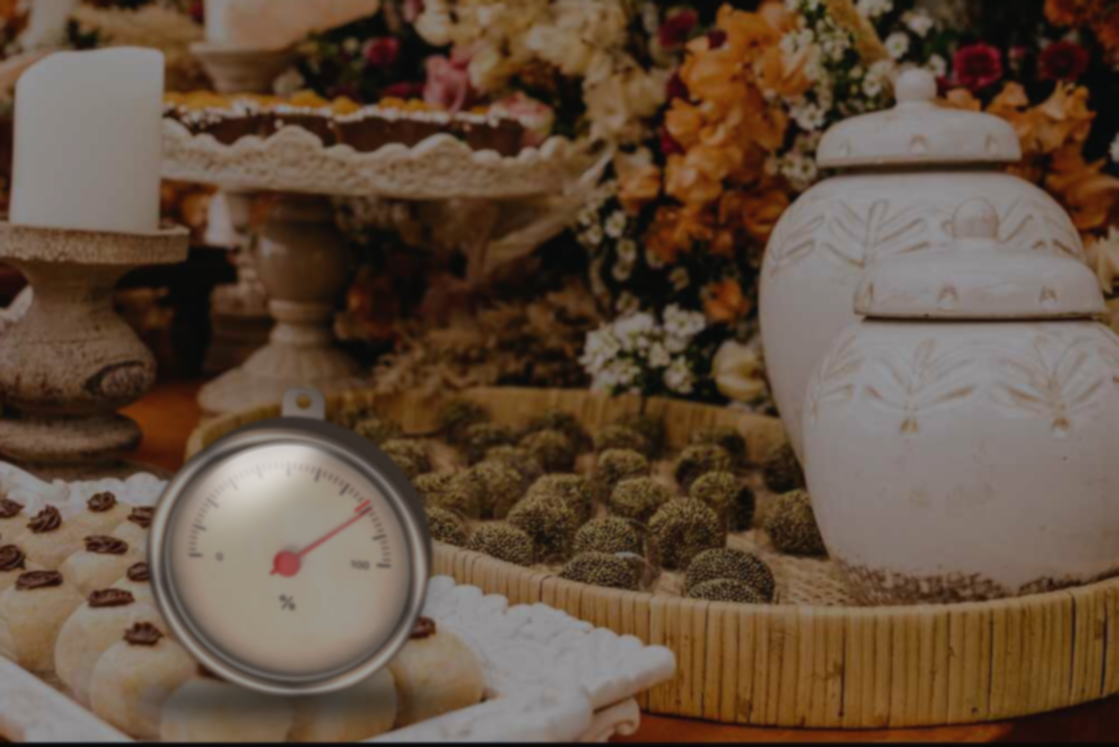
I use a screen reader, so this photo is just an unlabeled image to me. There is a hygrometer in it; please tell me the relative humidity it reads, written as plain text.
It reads 80 %
